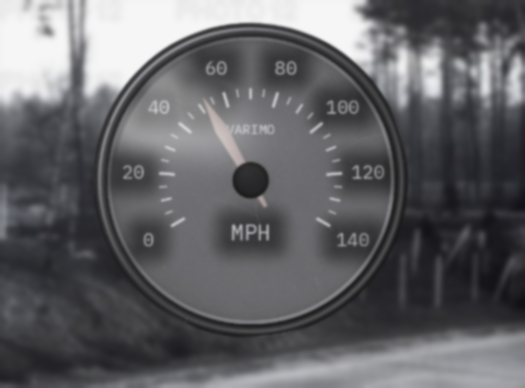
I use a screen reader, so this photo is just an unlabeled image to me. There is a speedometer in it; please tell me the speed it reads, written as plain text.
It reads 52.5 mph
